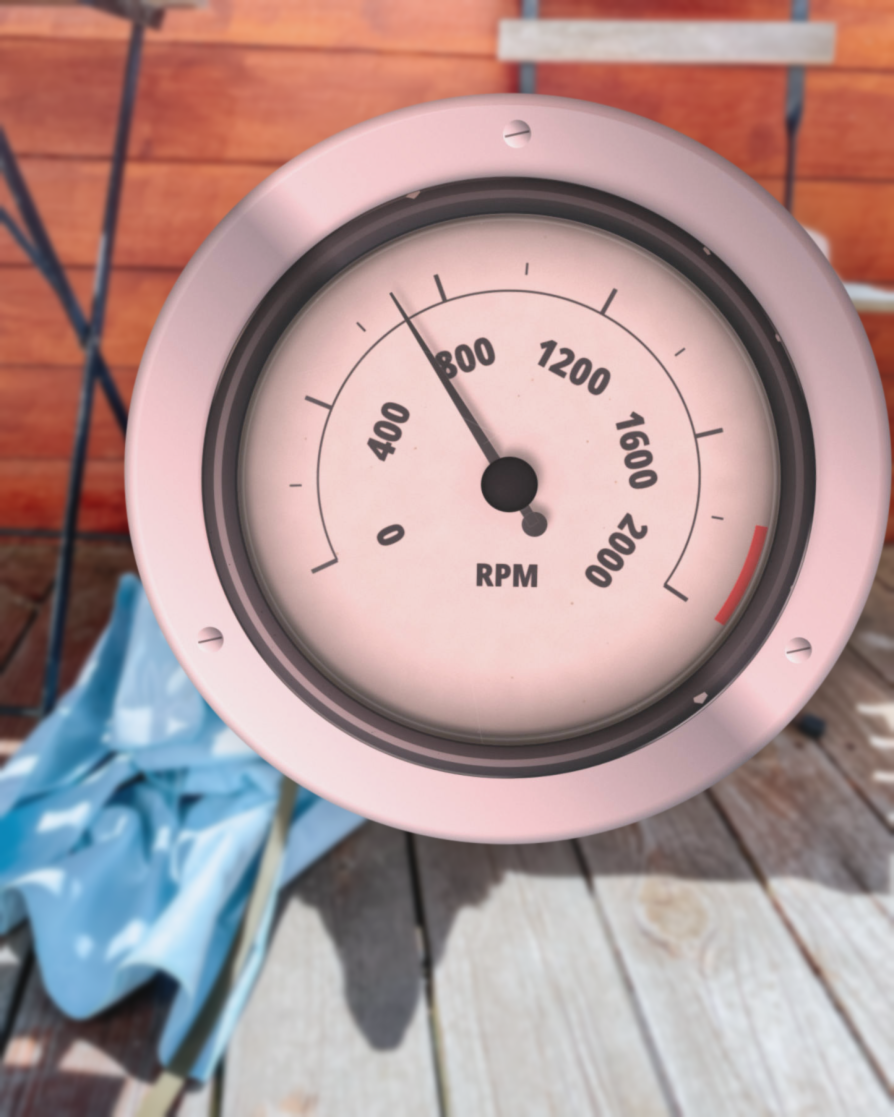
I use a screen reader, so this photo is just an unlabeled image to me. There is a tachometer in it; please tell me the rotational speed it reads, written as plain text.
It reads 700 rpm
